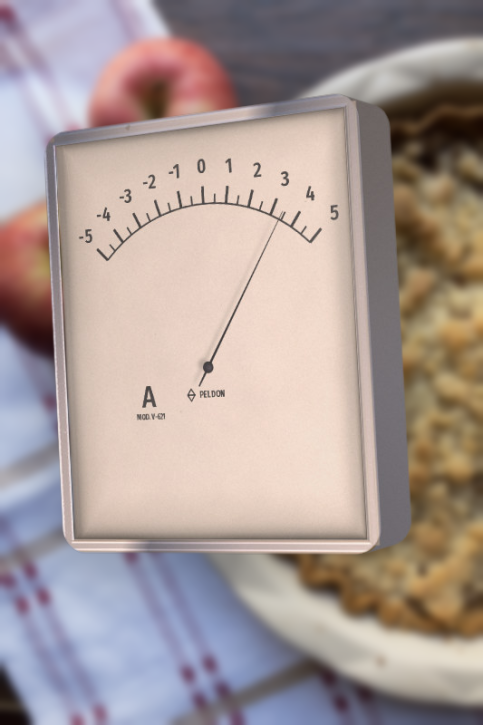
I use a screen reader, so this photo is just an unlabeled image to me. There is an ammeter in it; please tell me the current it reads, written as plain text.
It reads 3.5 A
